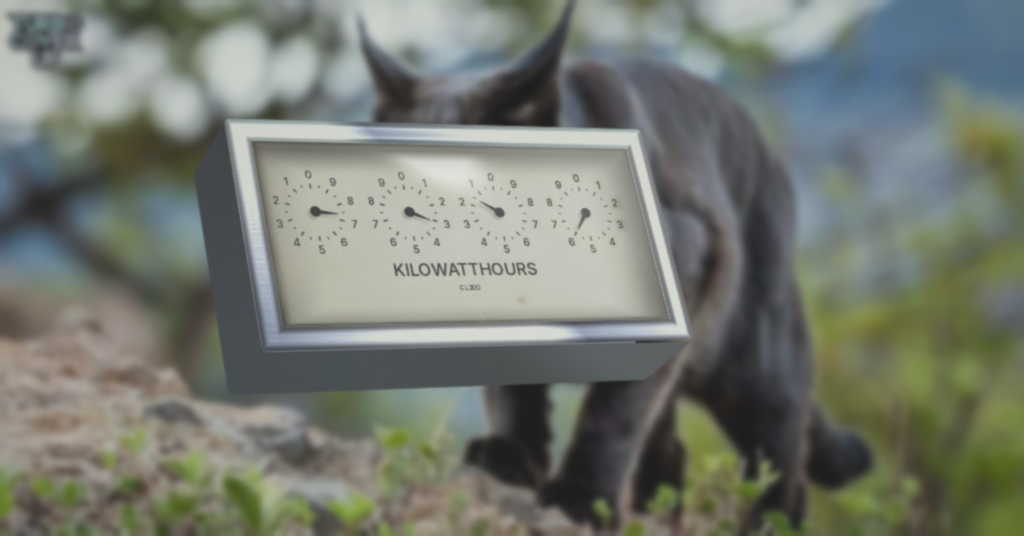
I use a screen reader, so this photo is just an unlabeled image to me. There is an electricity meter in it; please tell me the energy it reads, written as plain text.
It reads 7316 kWh
